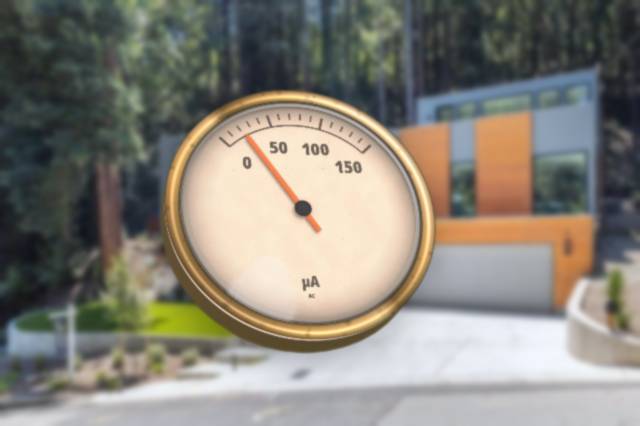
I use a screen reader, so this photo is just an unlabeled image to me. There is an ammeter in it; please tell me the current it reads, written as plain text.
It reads 20 µA
